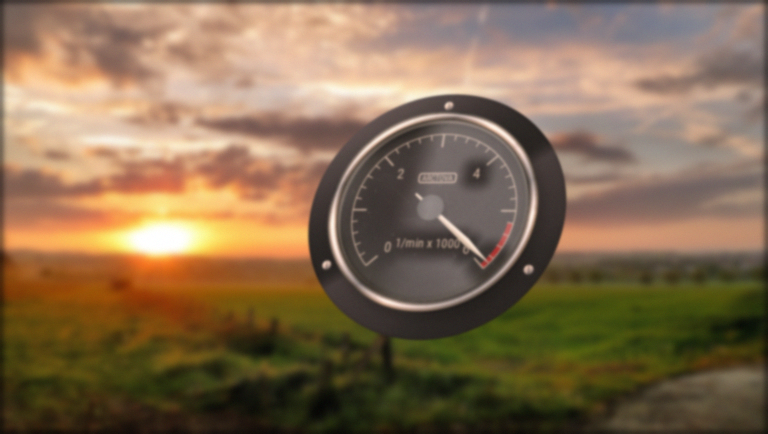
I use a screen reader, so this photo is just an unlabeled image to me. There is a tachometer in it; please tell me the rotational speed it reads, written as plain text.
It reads 5900 rpm
